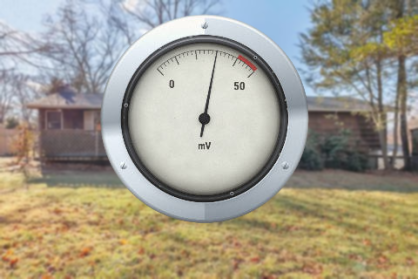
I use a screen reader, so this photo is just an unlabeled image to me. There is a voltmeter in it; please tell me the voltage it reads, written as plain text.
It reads 30 mV
